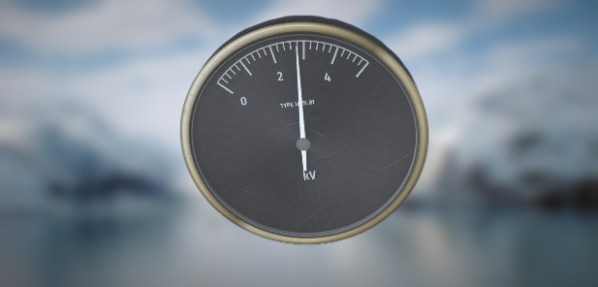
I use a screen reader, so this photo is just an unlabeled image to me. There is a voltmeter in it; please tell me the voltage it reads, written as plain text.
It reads 2.8 kV
